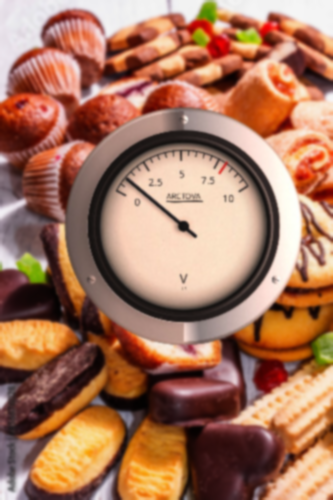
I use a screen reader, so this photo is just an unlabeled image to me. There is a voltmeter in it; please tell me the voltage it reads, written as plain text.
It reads 1 V
